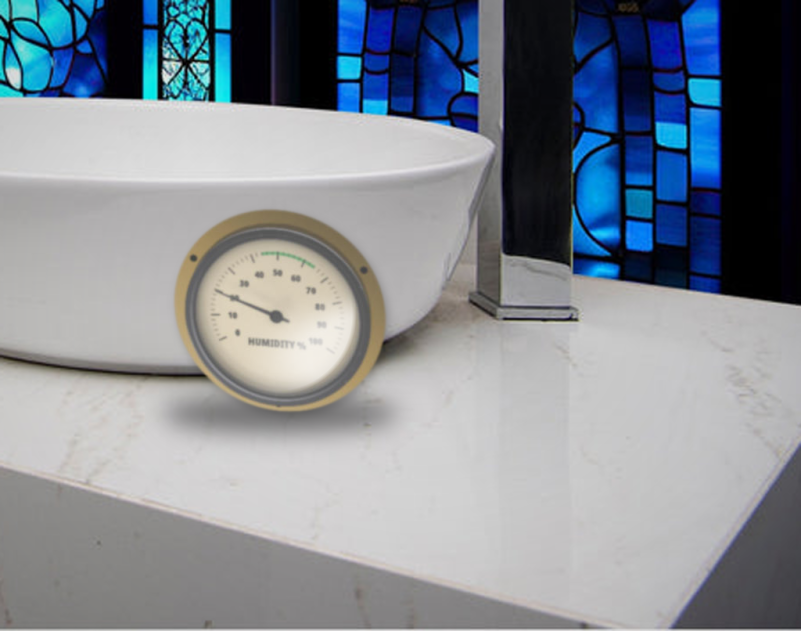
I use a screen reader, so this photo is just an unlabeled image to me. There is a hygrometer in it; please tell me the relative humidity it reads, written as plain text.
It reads 20 %
